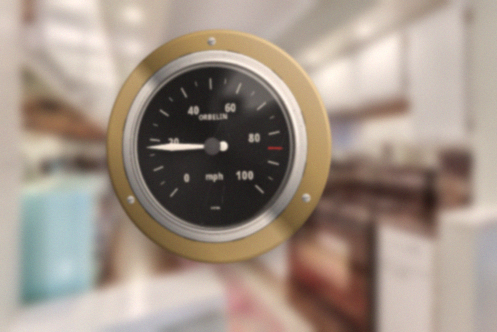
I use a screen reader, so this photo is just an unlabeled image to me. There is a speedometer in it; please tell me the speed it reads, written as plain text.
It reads 17.5 mph
